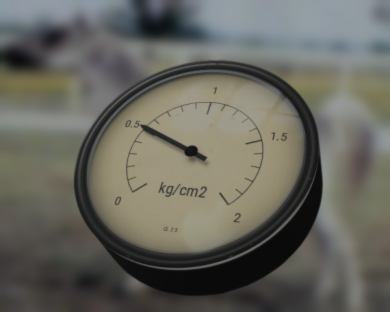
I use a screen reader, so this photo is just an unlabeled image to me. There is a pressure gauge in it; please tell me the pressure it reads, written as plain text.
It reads 0.5 kg/cm²
